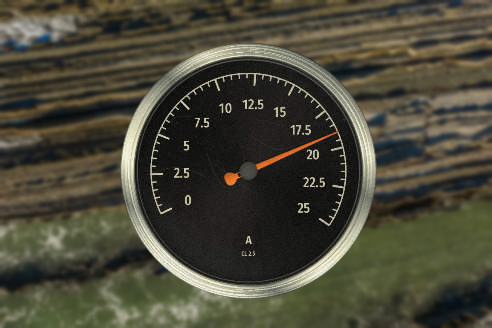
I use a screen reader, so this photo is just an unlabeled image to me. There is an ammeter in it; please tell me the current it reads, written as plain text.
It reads 19 A
